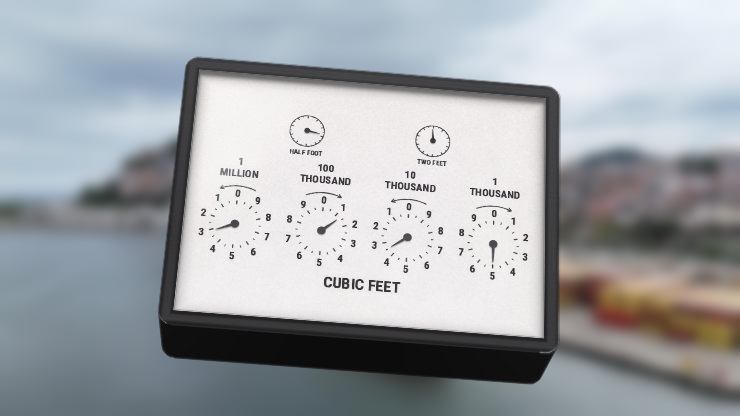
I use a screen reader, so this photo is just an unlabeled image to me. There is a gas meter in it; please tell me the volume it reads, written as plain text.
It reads 313500 ft³
